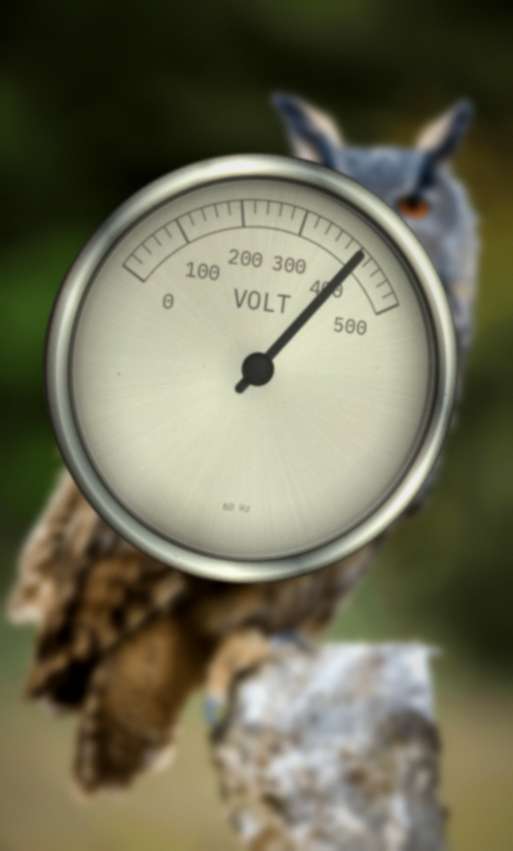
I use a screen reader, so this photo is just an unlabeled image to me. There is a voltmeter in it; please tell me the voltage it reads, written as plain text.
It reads 400 V
